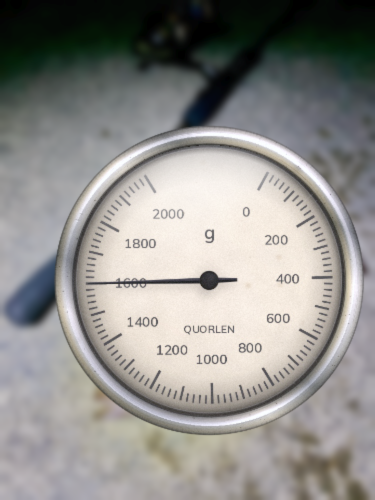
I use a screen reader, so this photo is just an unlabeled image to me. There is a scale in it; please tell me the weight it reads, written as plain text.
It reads 1600 g
